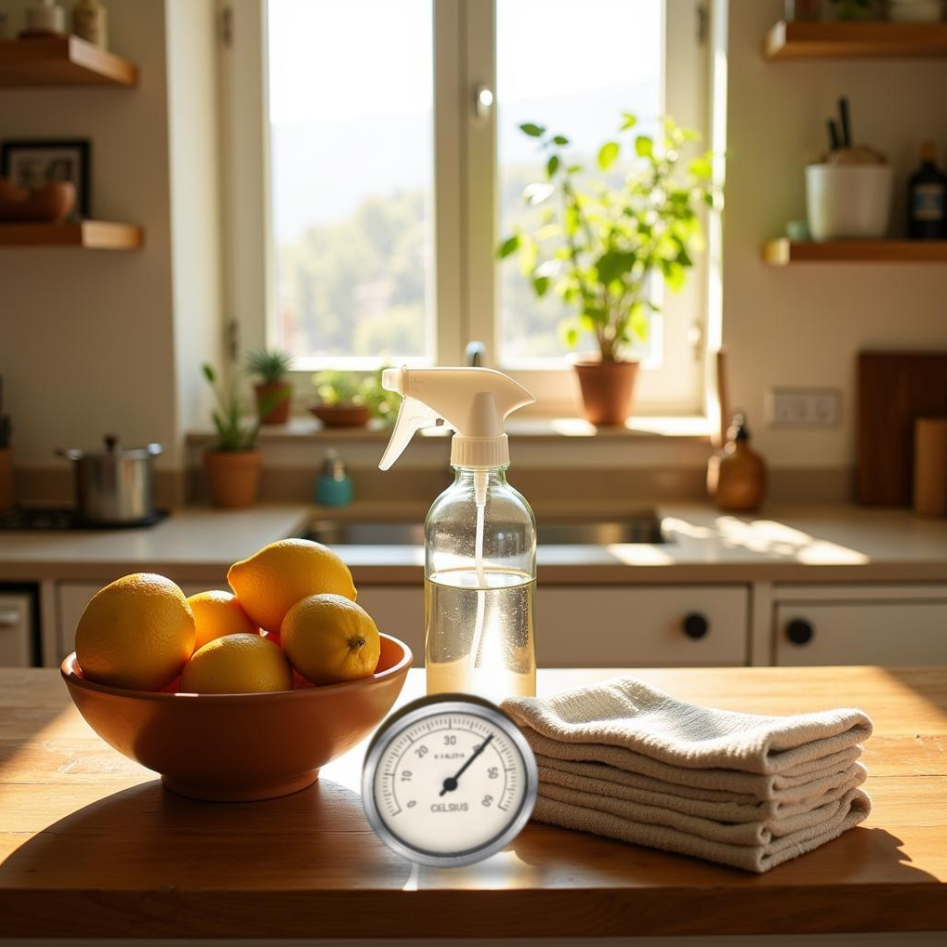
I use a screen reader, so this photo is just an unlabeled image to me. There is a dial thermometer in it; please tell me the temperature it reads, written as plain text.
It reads 40 °C
